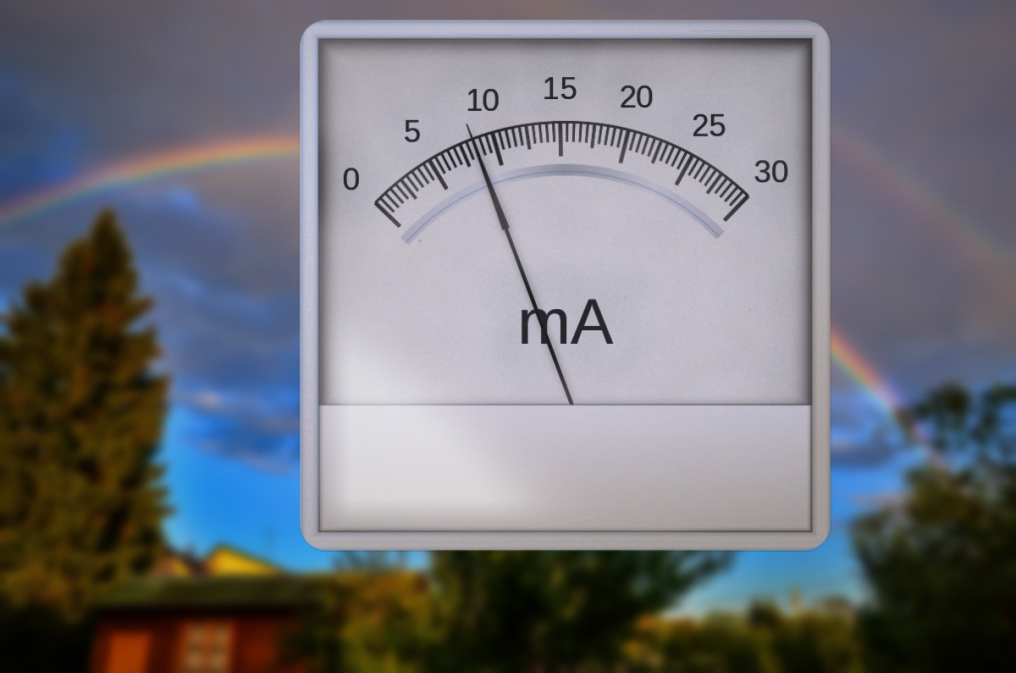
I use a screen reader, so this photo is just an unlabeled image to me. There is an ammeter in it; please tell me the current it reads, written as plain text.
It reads 8.5 mA
